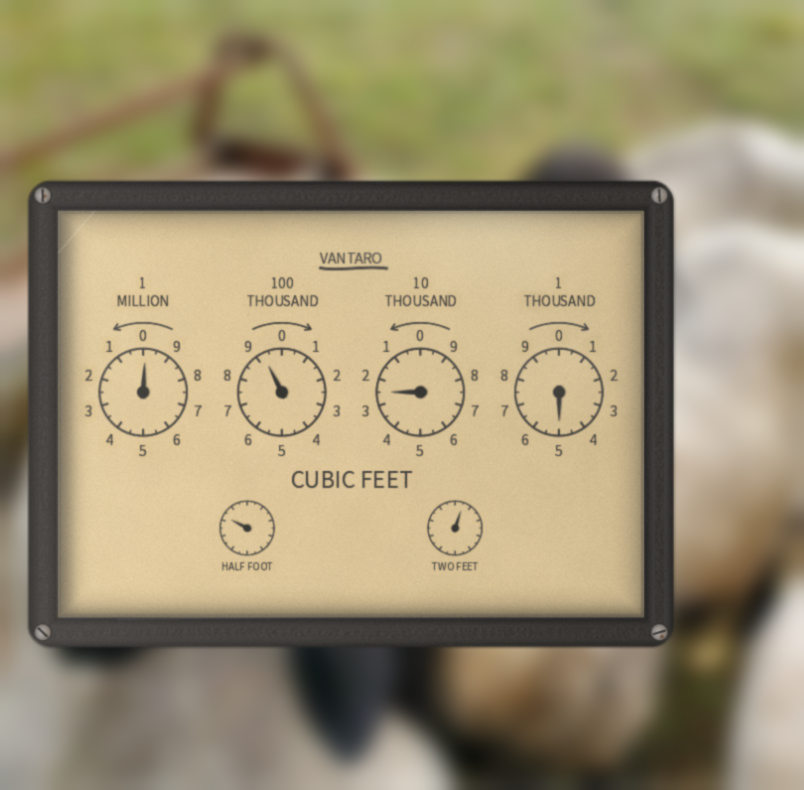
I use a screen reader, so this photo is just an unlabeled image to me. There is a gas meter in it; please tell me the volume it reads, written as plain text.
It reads 992500 ft³
